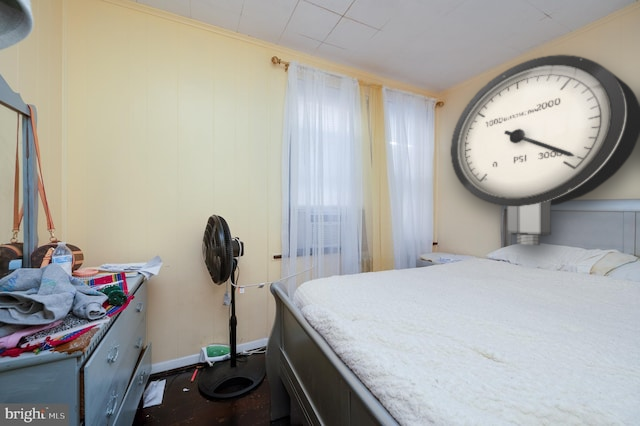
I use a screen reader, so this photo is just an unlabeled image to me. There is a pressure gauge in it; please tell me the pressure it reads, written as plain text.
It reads 2900 psi
